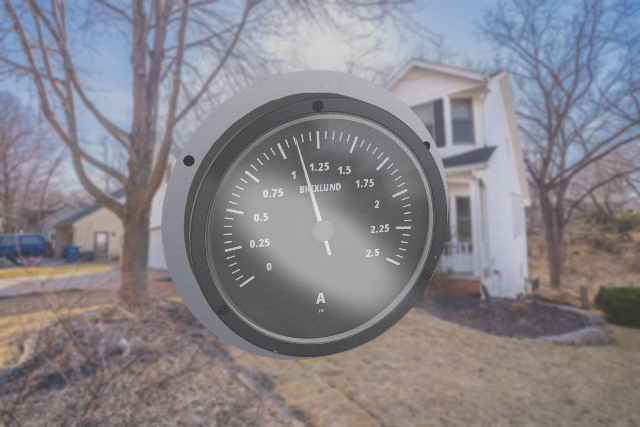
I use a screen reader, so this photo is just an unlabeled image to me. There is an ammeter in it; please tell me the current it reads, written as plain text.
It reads 1.1 A
